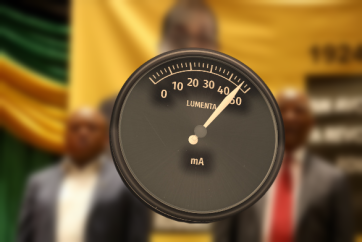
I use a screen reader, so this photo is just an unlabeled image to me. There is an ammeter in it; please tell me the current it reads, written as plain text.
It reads 46 mA
